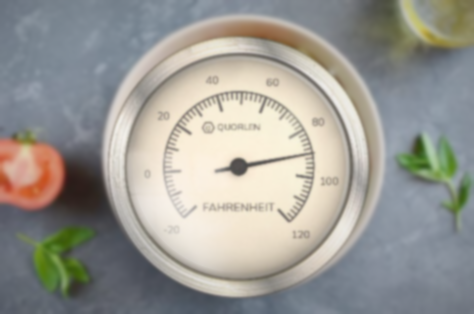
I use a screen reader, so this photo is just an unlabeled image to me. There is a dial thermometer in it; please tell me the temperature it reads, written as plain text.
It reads 90 °F
